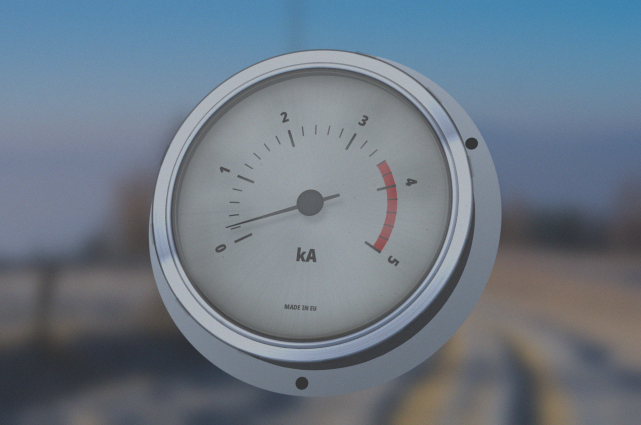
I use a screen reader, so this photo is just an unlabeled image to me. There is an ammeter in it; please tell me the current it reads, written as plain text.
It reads 0.2 kA
